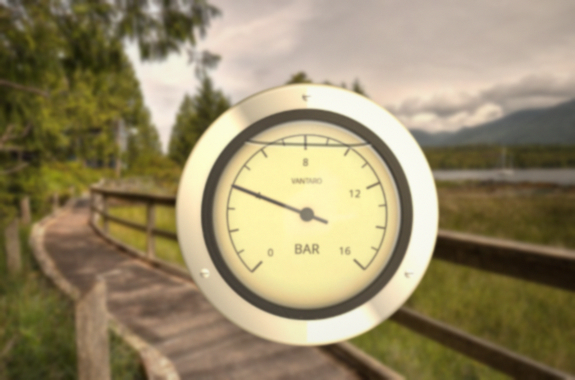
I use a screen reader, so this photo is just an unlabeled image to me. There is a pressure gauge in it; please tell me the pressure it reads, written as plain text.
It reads 4 bar
